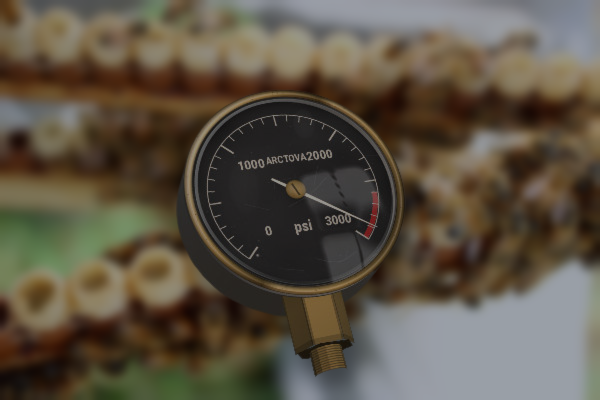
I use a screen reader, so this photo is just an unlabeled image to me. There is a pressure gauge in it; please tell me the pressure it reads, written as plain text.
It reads 2900 psi
